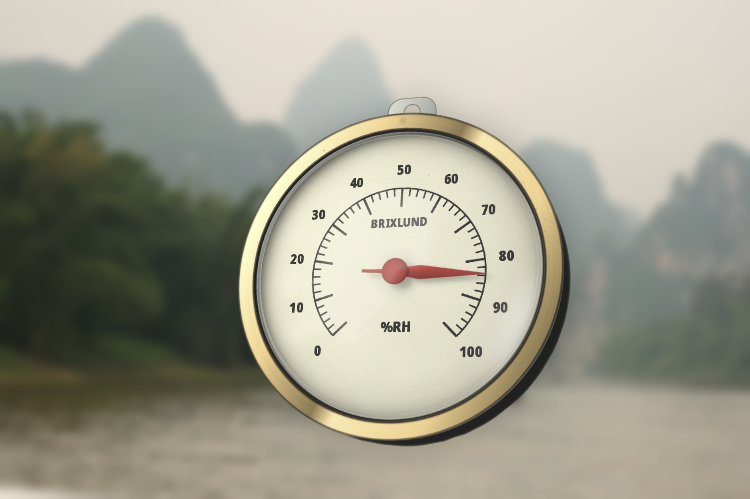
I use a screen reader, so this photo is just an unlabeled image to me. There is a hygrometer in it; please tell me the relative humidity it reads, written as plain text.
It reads 84 %
